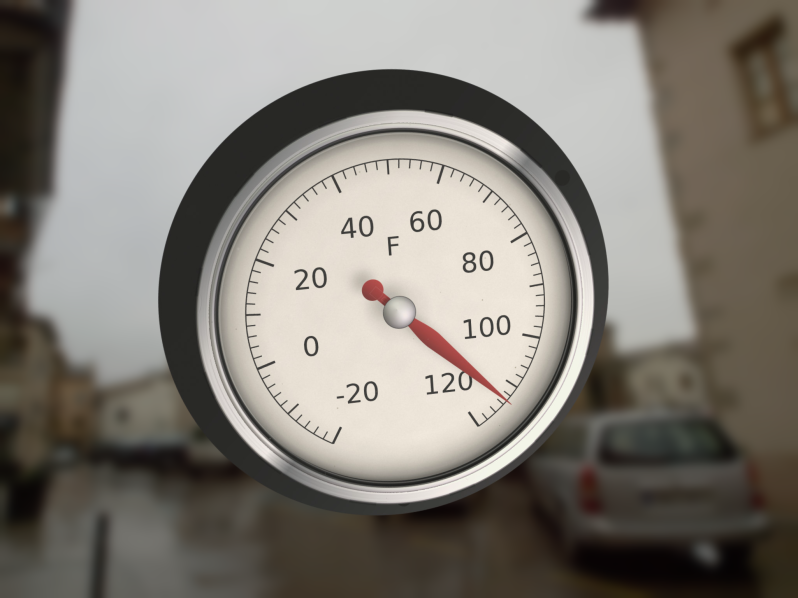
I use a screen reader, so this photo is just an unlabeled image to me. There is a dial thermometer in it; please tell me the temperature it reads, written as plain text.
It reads 113 °F
